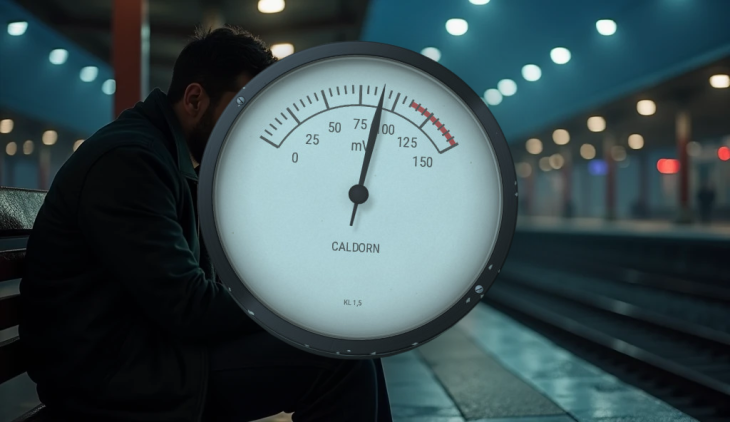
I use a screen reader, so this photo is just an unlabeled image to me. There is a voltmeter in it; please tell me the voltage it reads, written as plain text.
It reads 90 mV
